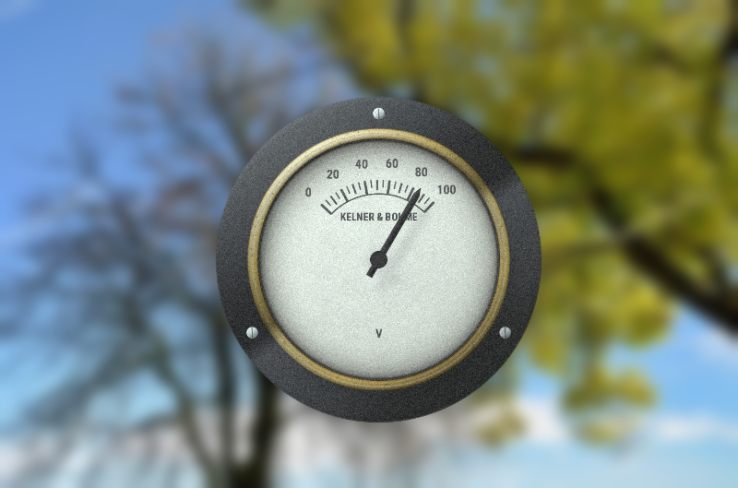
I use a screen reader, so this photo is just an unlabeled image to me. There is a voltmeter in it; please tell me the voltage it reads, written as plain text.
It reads 85 V
